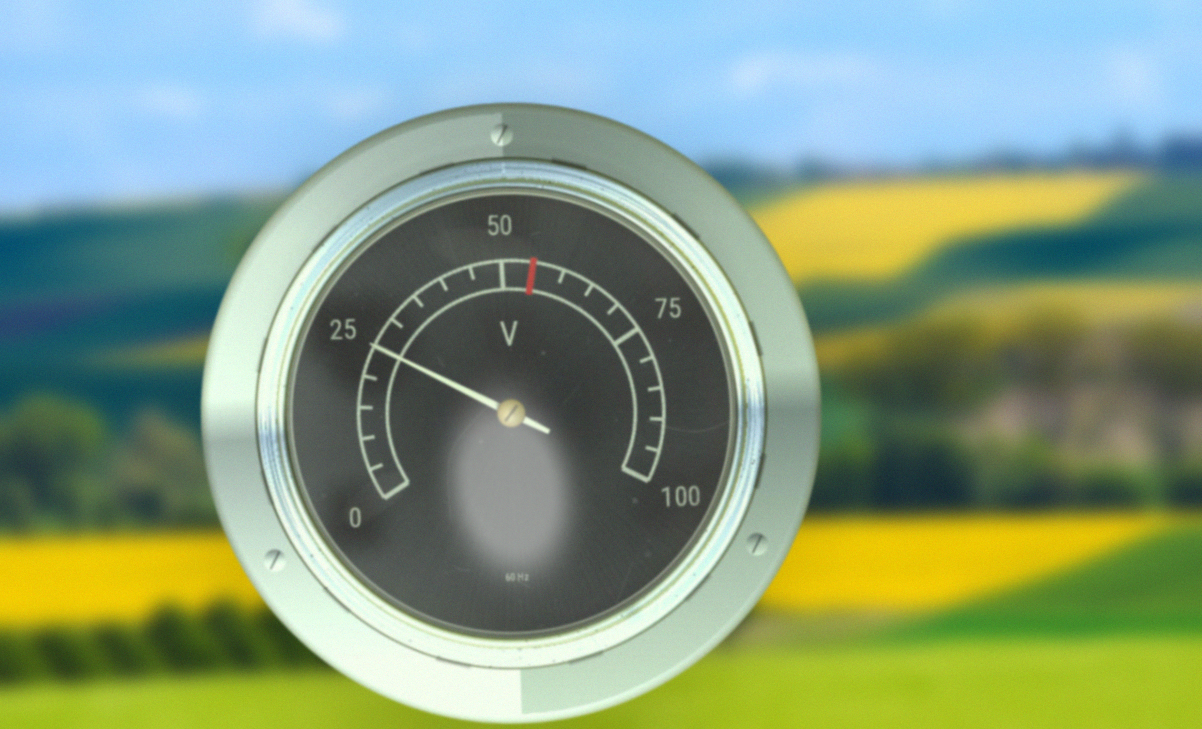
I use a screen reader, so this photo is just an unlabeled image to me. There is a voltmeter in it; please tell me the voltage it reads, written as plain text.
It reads 25 V
